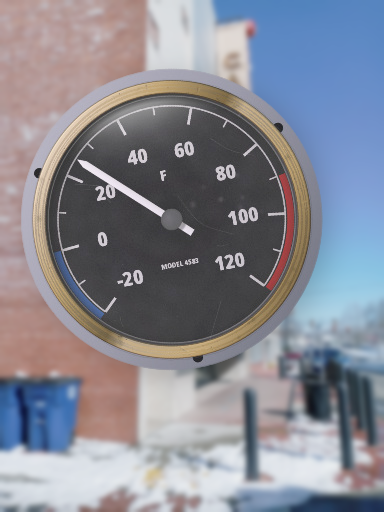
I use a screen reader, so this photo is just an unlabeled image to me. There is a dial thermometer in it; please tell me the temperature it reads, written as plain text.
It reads 25 °F
